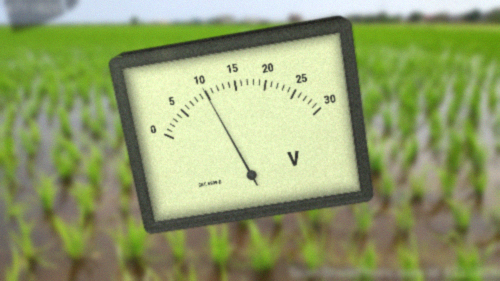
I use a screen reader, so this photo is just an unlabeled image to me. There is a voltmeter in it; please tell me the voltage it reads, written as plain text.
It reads 10 V
